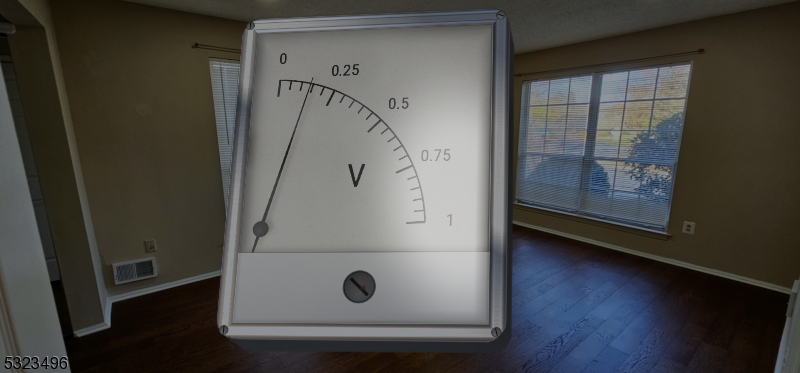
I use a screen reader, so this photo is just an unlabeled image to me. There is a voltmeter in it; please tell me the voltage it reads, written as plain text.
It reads 0.15 V
